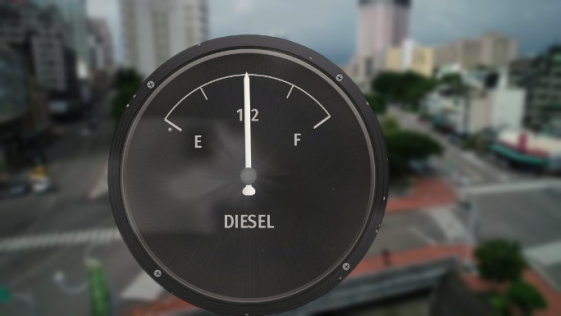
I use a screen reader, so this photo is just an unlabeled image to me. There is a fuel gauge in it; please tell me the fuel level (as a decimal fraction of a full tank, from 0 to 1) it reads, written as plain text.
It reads 0.5
